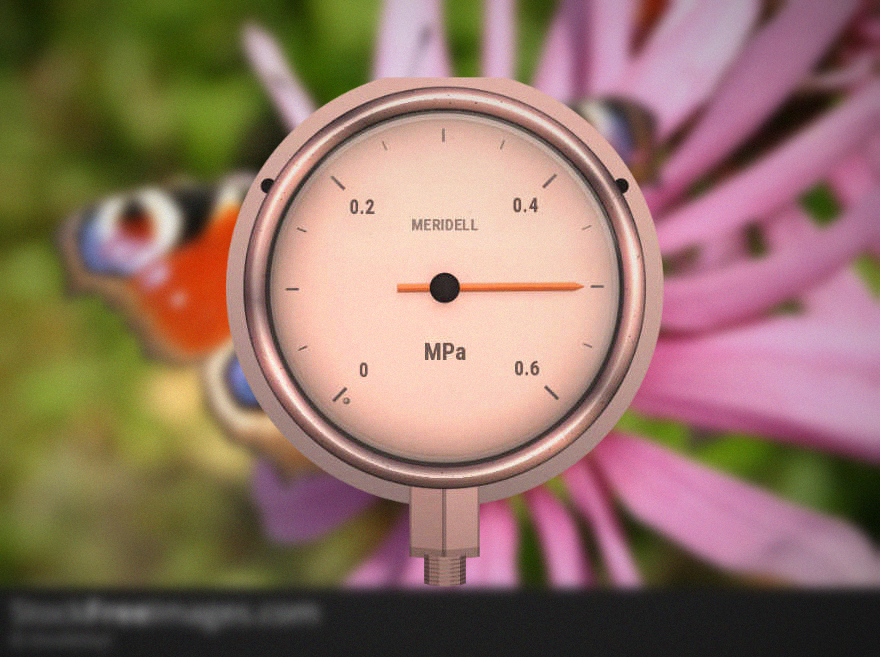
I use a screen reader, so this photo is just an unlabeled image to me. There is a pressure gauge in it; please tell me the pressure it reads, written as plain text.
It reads 0.5 MPa
